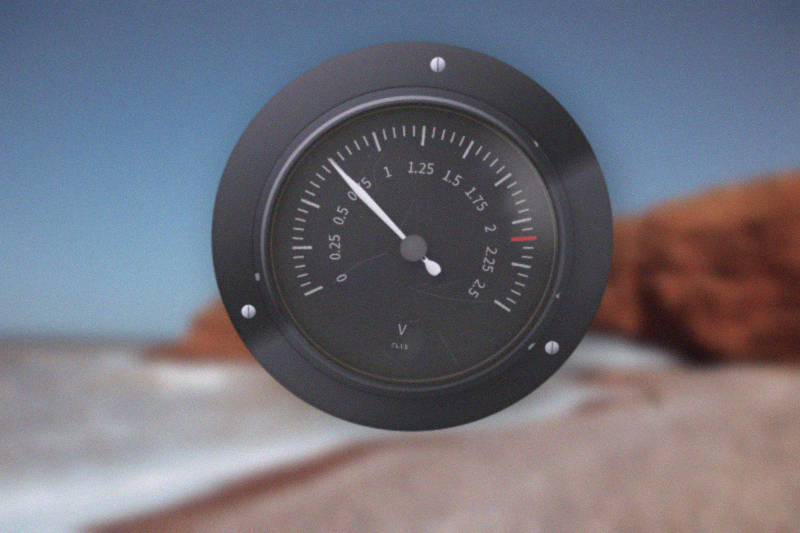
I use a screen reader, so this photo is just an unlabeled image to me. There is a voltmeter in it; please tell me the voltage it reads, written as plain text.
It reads 0.75 V
